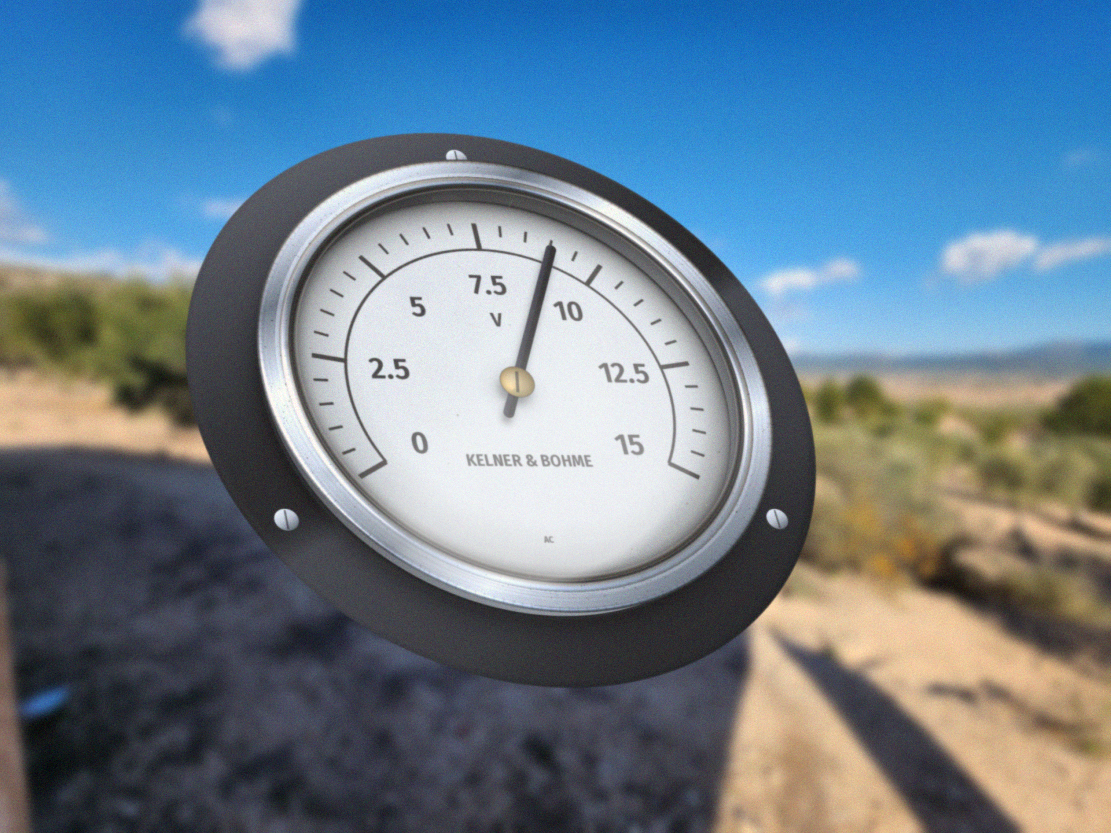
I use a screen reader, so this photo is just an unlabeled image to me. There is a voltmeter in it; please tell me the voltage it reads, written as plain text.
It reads 9 V
